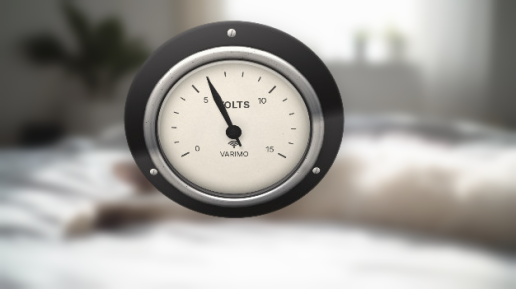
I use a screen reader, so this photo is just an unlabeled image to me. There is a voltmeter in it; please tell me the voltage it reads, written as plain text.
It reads 6 V
